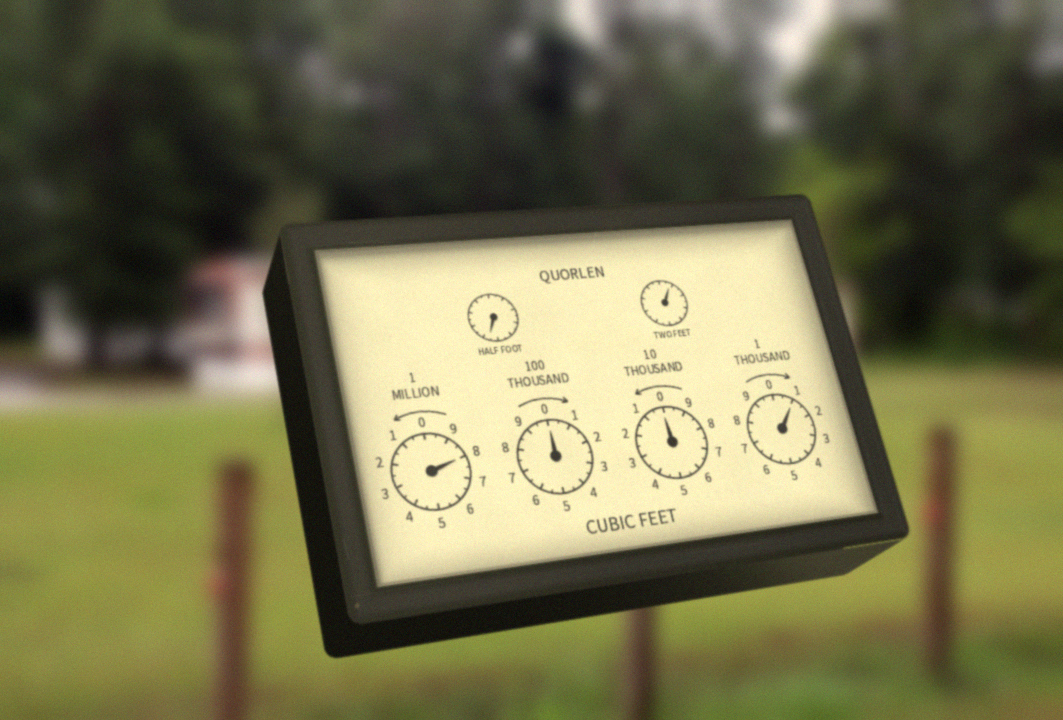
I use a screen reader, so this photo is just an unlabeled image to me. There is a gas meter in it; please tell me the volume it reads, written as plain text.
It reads 800100 ft³
